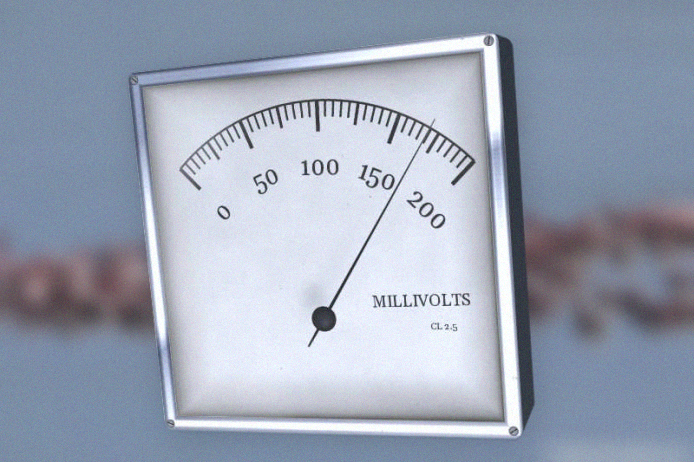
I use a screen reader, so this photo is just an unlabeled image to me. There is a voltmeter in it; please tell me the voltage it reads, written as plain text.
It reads 170 mV
